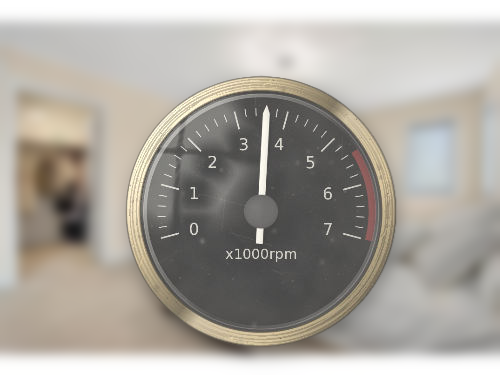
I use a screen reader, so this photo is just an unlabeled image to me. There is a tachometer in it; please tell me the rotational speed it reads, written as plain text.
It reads 3600 rpm
